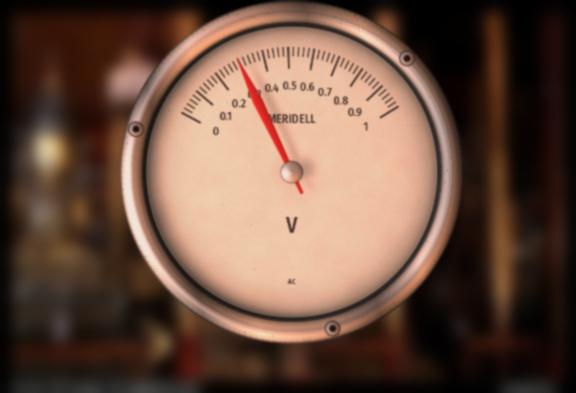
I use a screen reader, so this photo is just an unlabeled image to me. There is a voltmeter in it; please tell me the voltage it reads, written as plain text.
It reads 0.3 V
